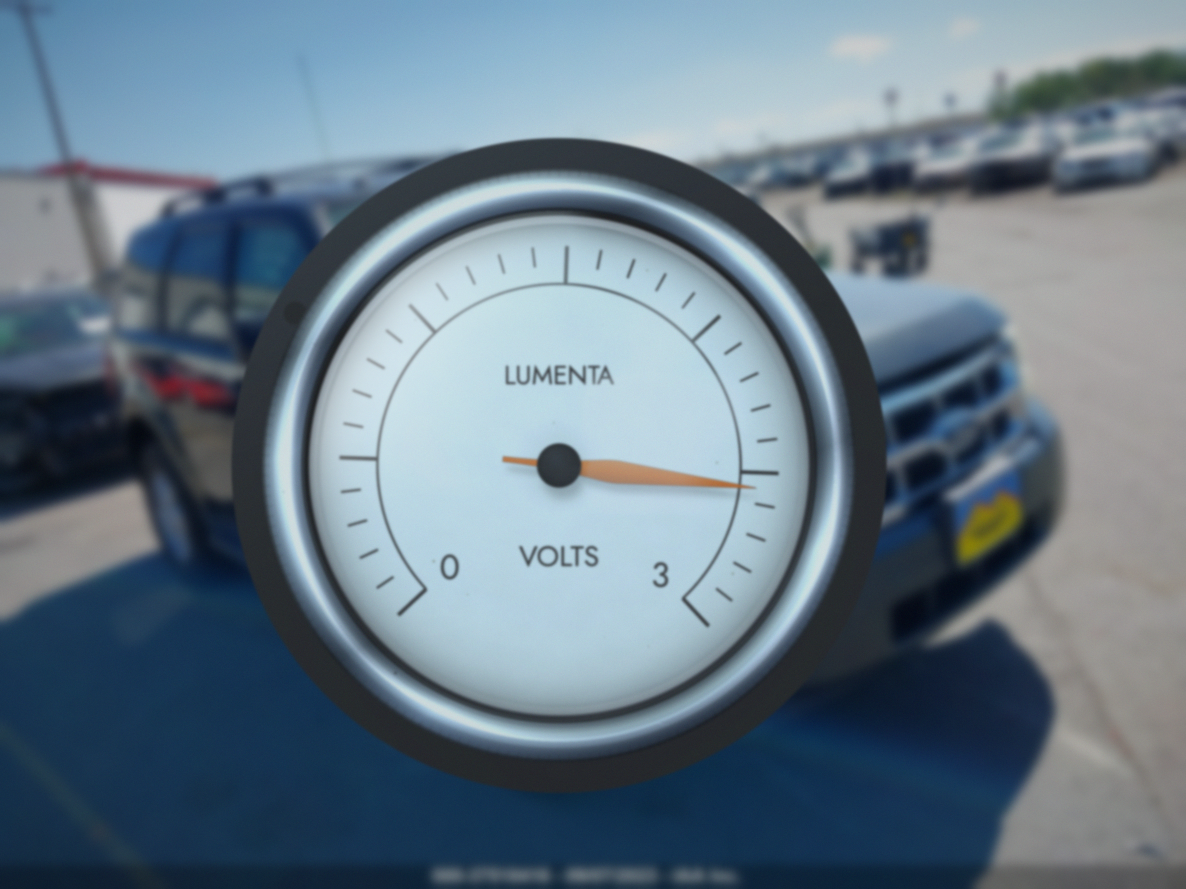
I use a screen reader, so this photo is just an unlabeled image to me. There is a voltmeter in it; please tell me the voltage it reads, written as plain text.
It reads 2.55 V
